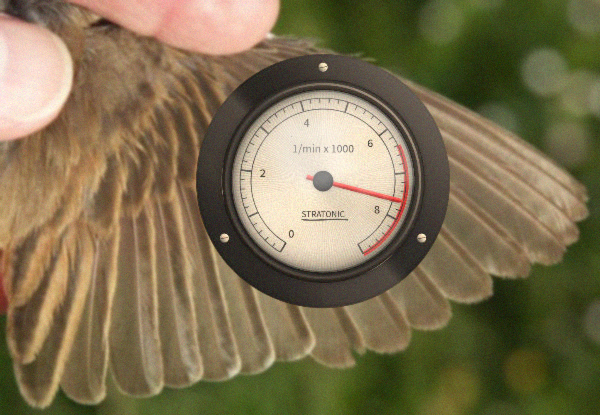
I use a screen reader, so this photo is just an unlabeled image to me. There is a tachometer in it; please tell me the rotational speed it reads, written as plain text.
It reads 7600 rpm
